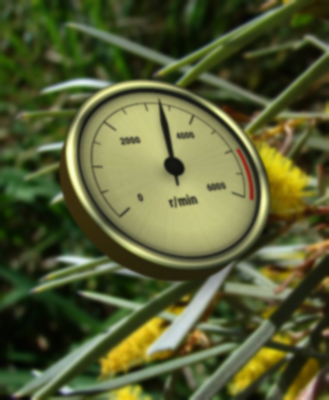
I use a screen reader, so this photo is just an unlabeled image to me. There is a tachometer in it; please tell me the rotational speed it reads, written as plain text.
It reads 3250 rpm
